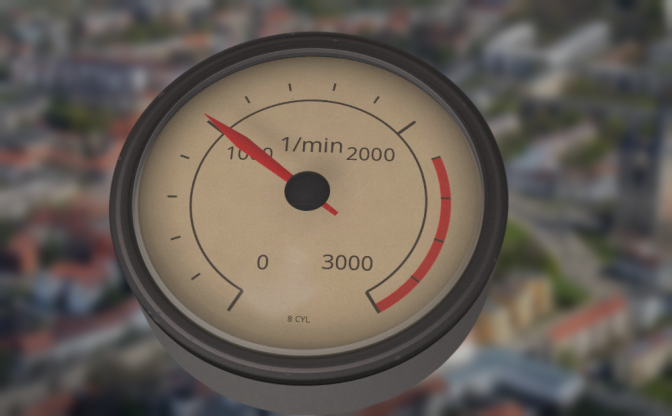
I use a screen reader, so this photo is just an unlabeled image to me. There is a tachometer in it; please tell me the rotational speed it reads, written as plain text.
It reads 1000 rpm
